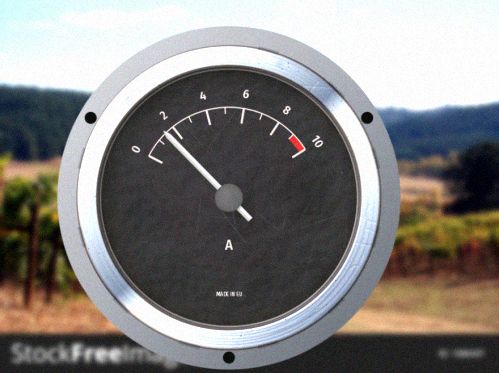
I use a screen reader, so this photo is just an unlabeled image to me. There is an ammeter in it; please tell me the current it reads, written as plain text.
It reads 1.5 A
